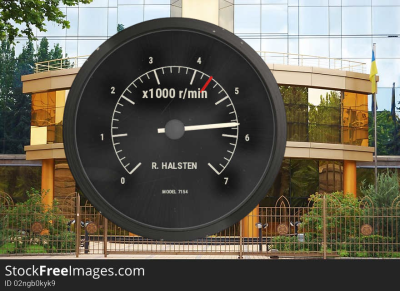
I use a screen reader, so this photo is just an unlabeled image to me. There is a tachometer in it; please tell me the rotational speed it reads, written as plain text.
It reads 5700 rpm
